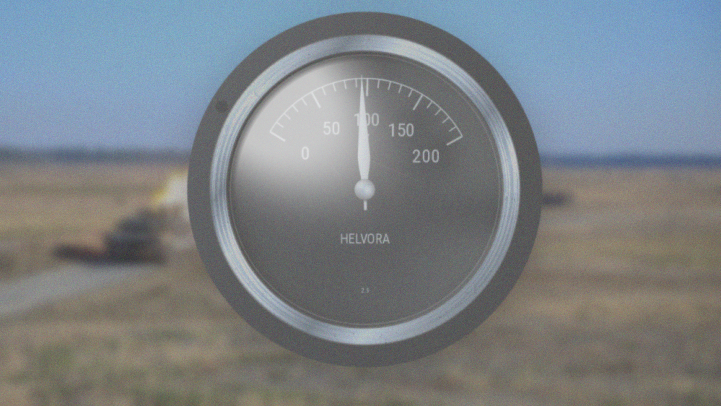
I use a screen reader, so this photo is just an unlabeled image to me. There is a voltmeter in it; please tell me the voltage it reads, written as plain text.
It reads 95 V
